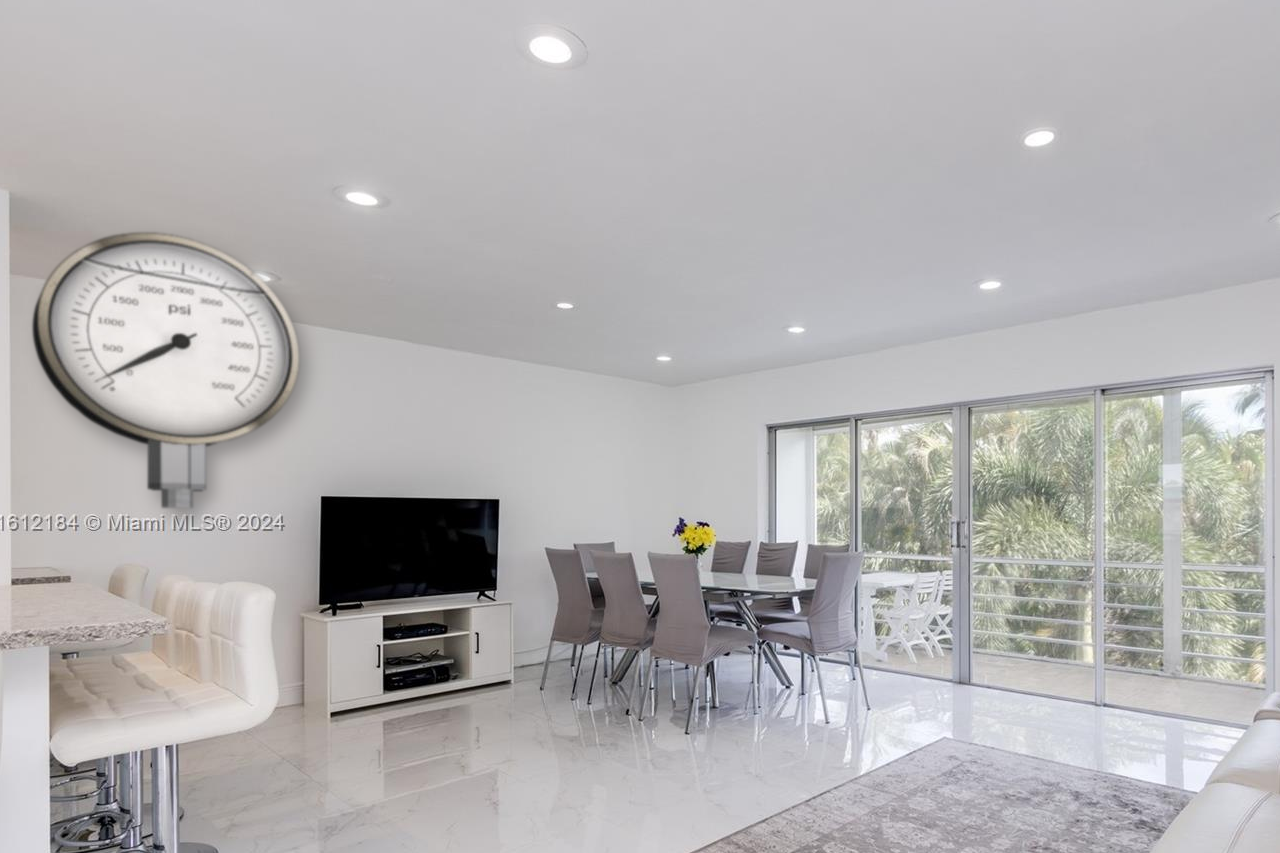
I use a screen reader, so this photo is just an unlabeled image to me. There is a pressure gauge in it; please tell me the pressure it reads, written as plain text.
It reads 100 psi
